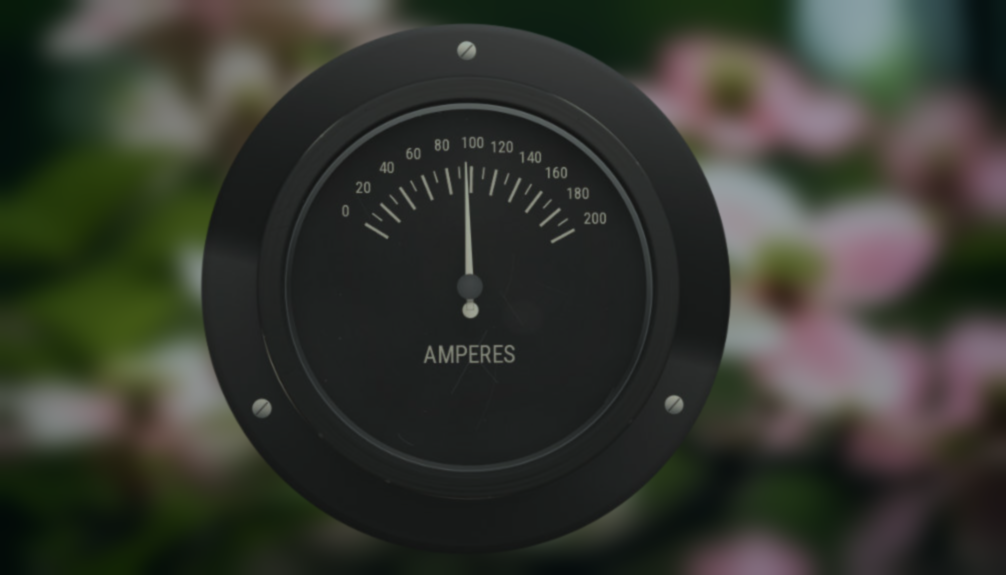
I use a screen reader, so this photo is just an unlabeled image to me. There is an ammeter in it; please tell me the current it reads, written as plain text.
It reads 95 A
